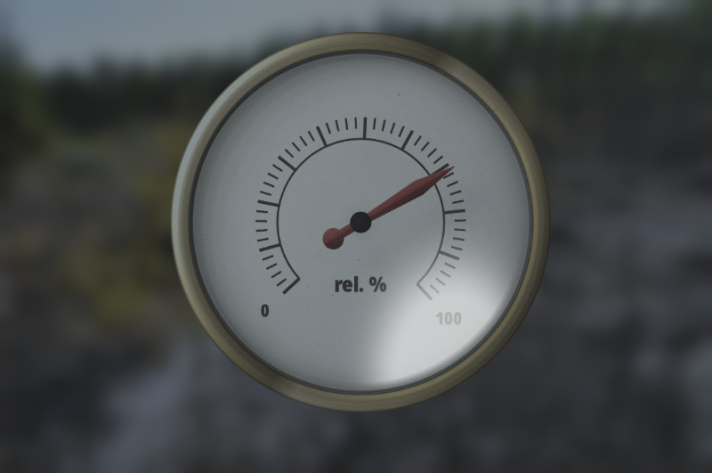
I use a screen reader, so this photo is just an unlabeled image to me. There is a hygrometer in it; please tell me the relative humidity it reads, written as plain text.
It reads 71 %
